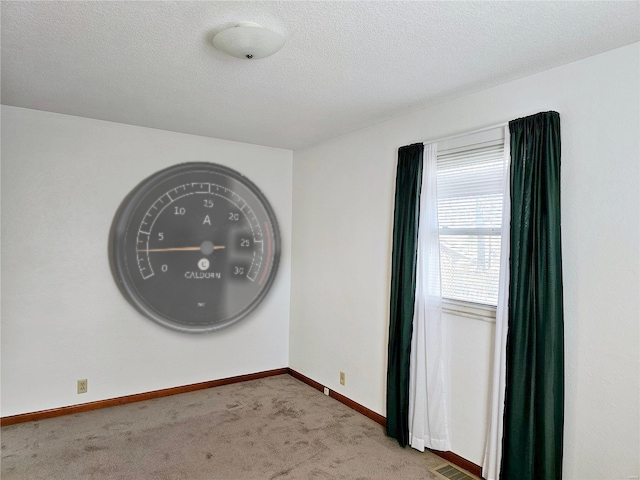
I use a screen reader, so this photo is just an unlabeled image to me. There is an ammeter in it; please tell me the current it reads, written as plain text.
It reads 3 A
